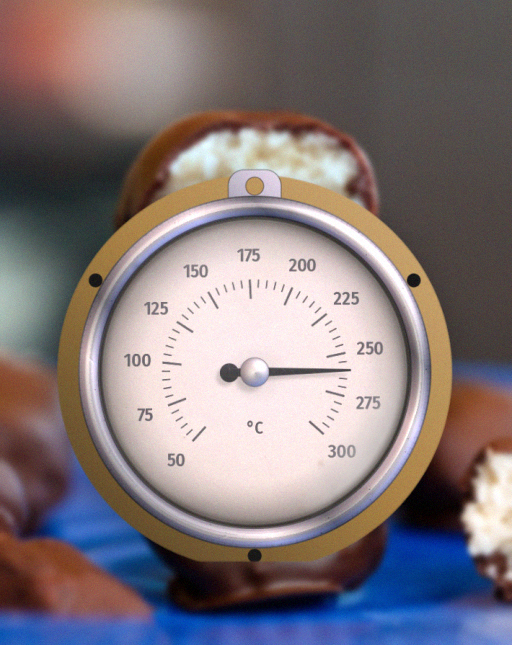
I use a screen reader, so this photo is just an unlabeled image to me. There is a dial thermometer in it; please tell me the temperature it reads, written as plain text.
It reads 260 °C
